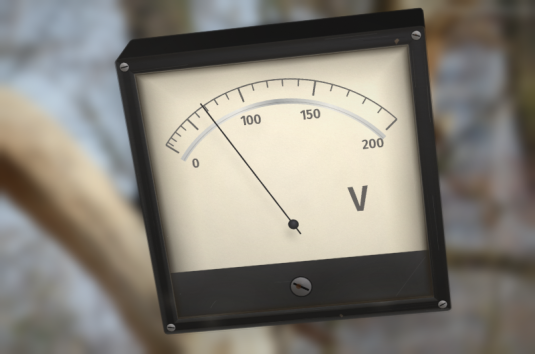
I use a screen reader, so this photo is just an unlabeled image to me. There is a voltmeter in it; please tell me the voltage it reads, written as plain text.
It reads 70 V
